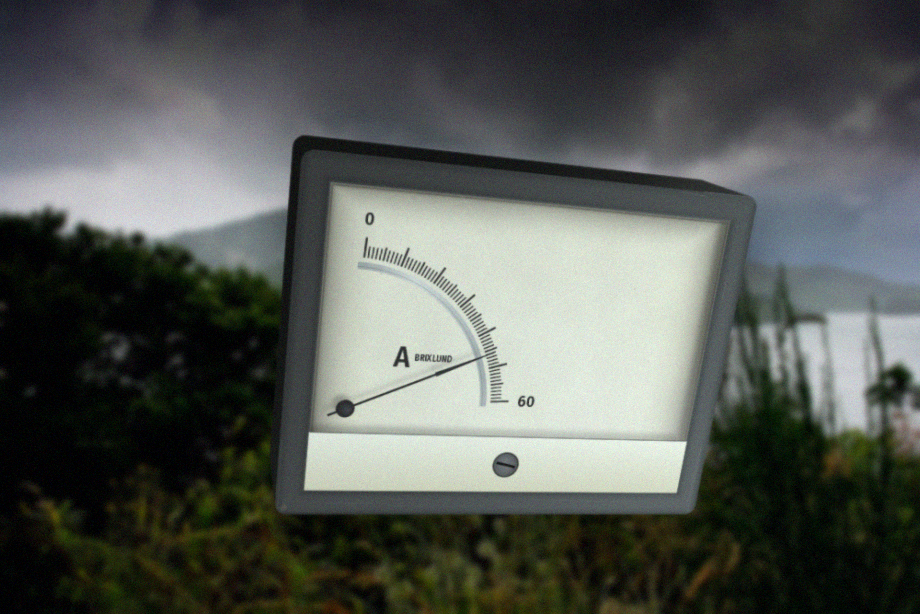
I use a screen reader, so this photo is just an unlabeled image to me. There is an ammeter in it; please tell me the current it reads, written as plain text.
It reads 45 A
